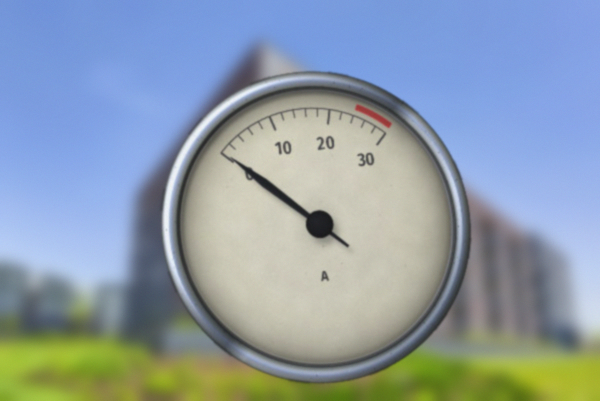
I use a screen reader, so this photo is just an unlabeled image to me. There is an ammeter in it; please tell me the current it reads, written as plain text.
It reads 0 A
